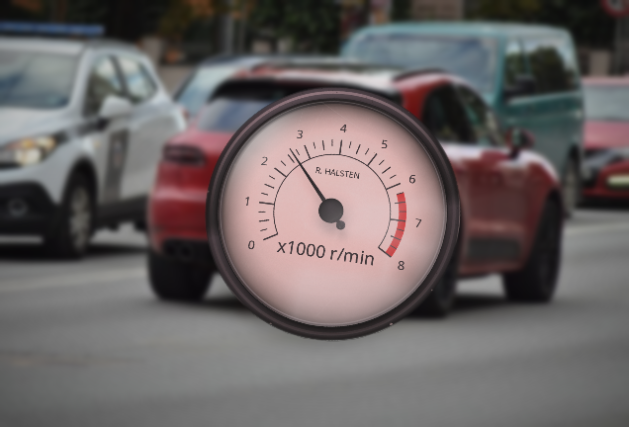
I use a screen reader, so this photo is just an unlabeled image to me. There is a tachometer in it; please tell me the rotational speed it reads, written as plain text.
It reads 2625 rpm
